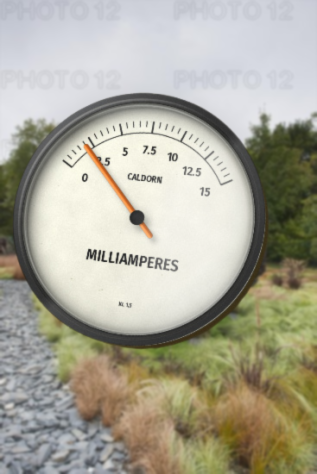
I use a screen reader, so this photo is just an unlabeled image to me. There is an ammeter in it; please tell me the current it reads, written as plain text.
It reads 2 mA
